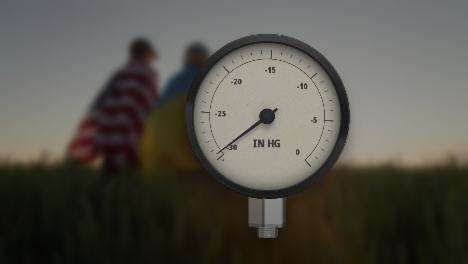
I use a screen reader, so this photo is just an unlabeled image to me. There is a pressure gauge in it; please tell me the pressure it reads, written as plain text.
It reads -29.5 inHg
